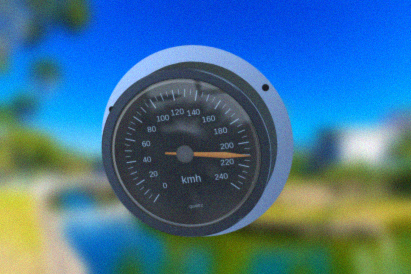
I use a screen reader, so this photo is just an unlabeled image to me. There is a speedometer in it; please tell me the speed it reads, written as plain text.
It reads 210 km/h
